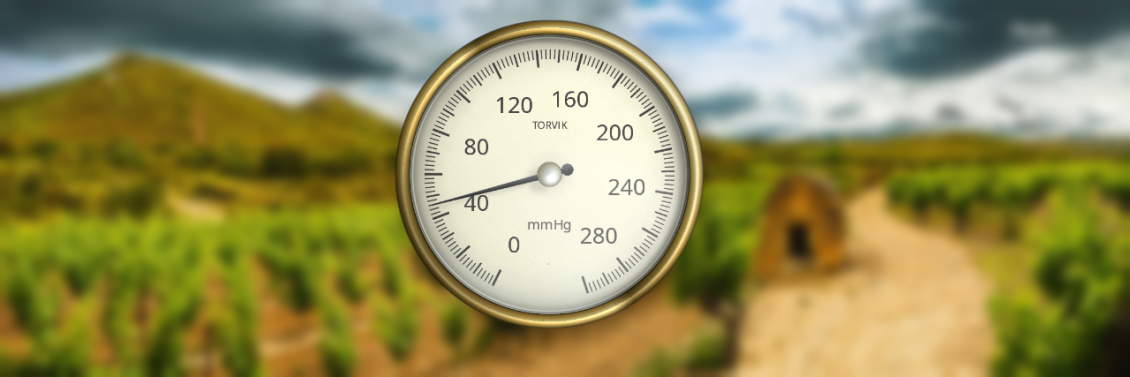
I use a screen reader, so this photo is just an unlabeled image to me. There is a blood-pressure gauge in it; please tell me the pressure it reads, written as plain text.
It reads 46 mmHg
